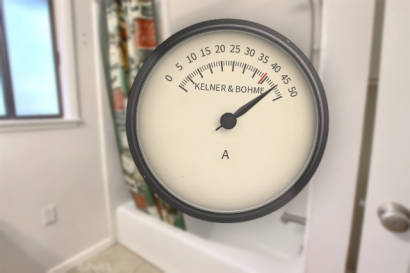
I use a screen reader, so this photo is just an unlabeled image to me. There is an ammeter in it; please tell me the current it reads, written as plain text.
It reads 45 A
